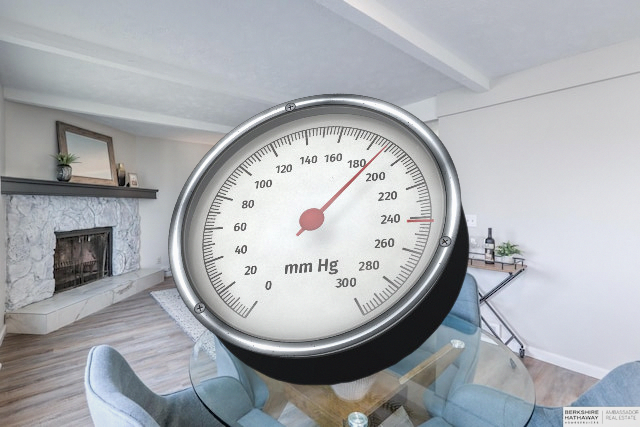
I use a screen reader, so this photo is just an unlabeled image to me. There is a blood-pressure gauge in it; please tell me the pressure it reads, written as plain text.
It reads 190 mmHg
